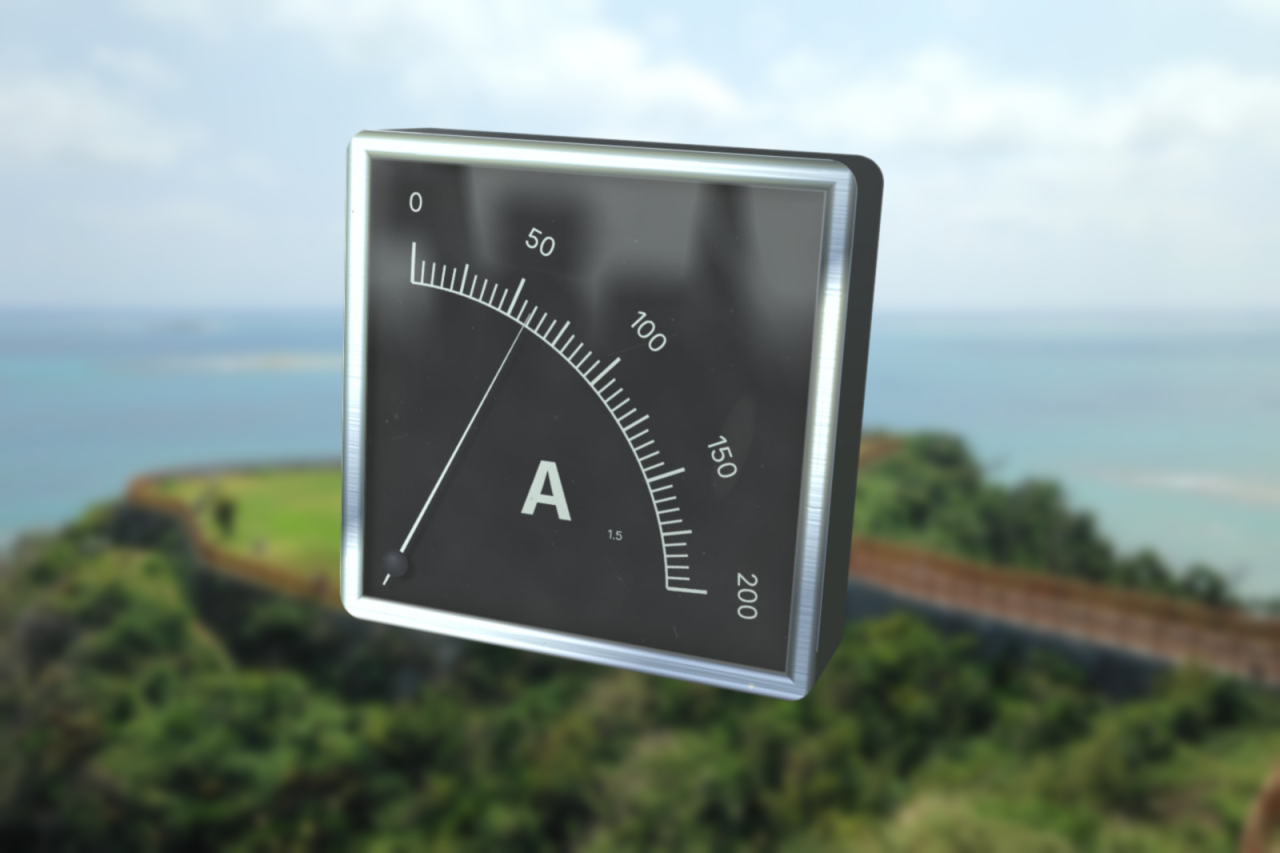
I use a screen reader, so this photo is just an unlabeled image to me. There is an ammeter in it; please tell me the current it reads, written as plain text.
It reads 60 A
